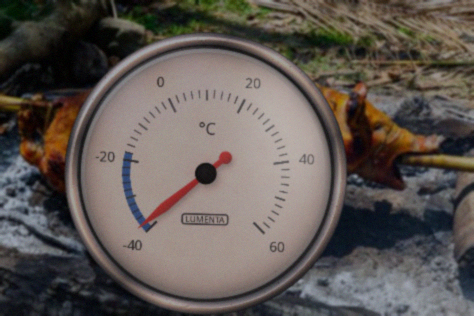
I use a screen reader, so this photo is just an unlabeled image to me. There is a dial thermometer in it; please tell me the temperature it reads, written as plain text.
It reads -38 °C
